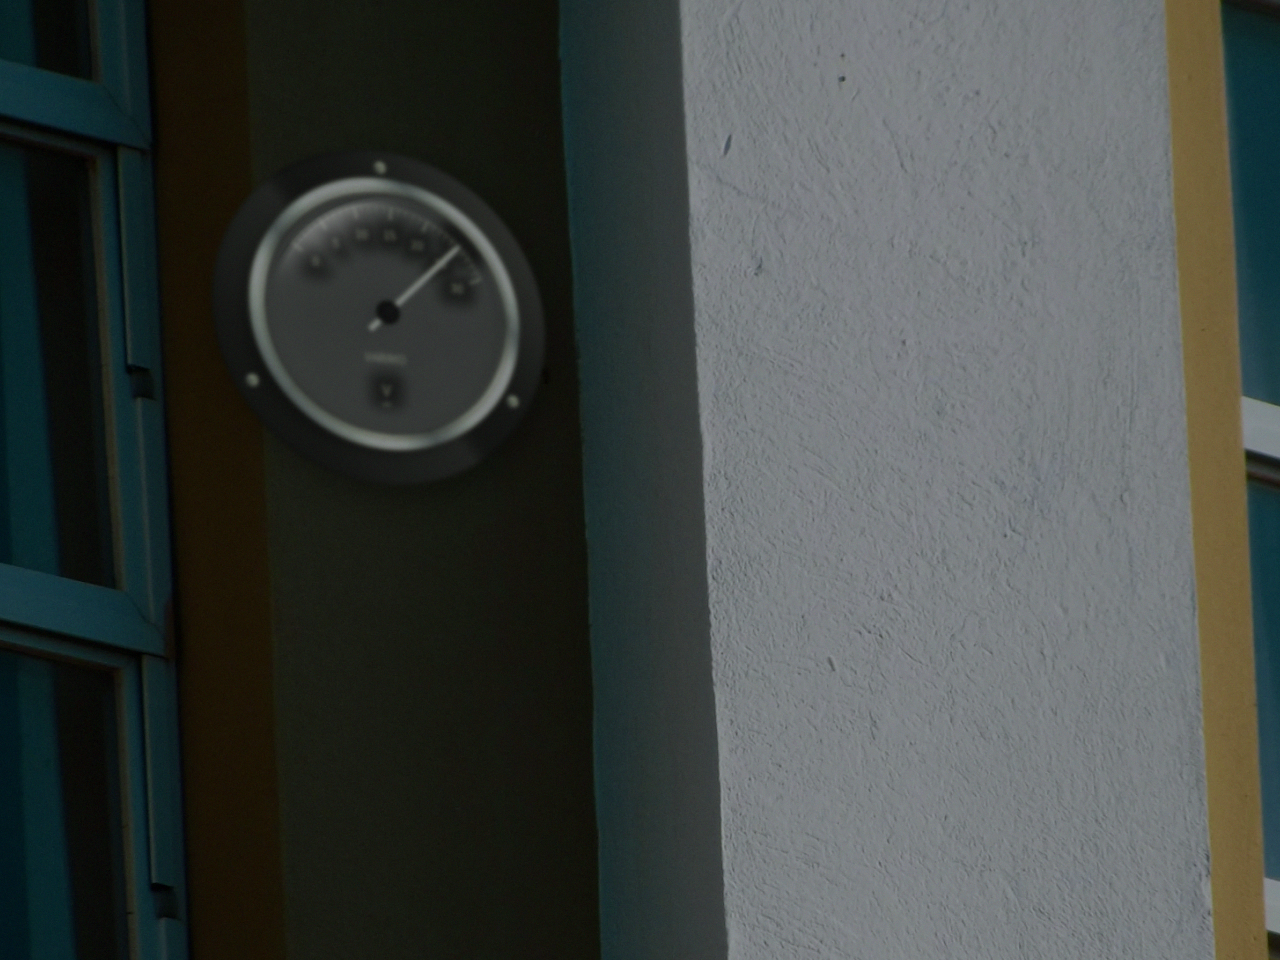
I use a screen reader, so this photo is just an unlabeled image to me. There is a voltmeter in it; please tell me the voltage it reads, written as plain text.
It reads 25 V
